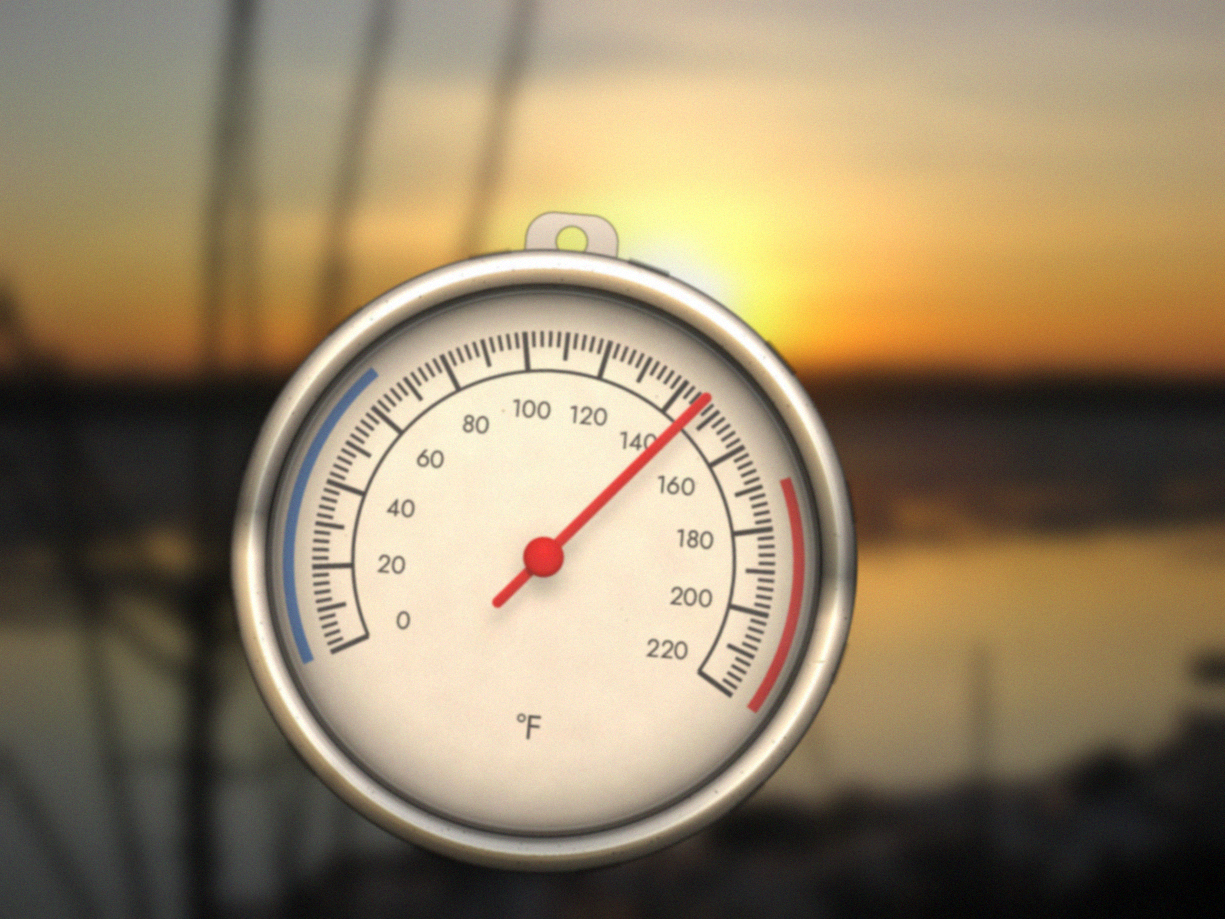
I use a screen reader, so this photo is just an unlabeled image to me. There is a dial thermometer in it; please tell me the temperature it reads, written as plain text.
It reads 146 °F
